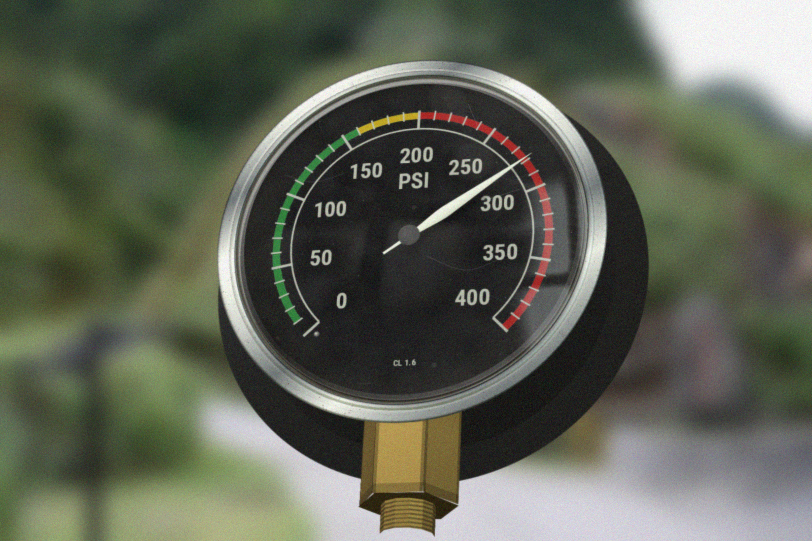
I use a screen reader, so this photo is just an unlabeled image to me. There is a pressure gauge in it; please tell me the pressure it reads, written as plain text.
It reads 280 psi
